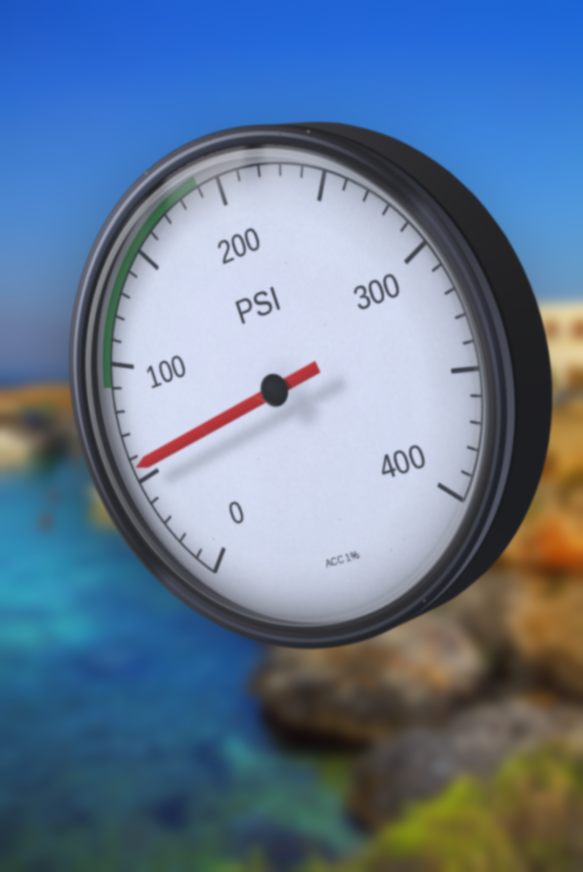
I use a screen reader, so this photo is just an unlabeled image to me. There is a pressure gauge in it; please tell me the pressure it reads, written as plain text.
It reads 55 psi
